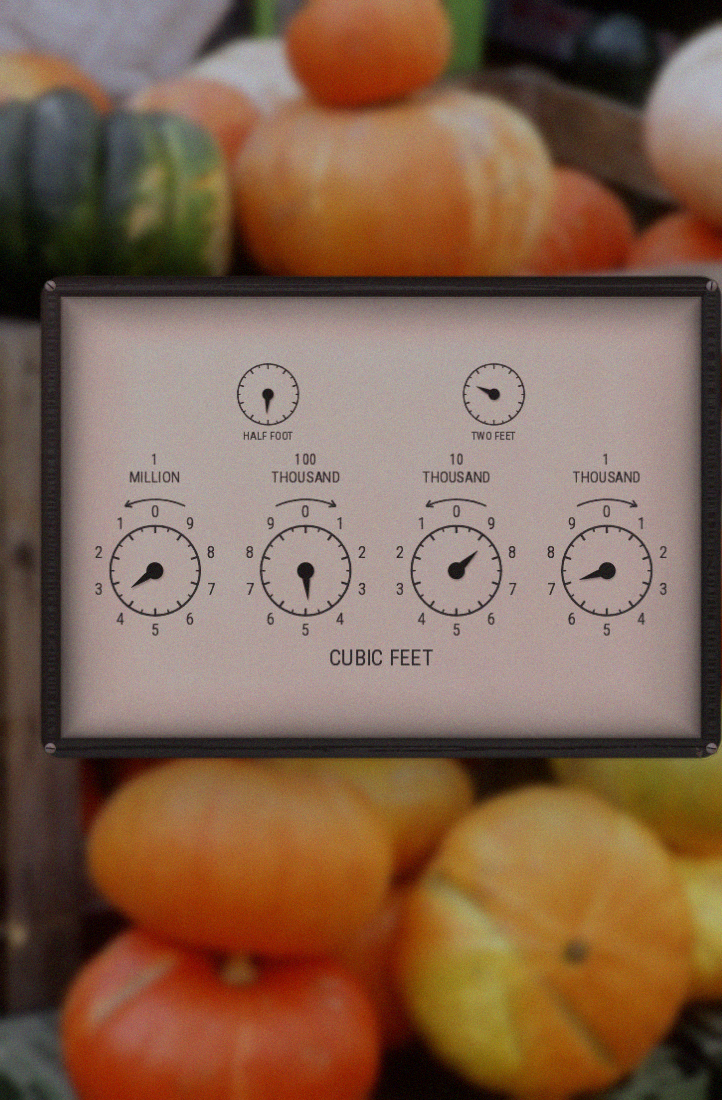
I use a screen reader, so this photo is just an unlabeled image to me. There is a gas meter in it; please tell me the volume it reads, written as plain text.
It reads 348700 ft³
